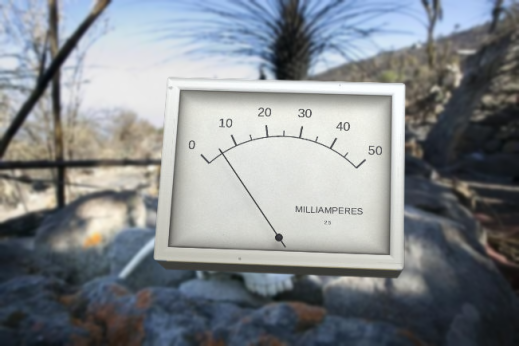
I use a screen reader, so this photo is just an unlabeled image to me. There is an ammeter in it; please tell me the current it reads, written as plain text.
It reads 5 mA
